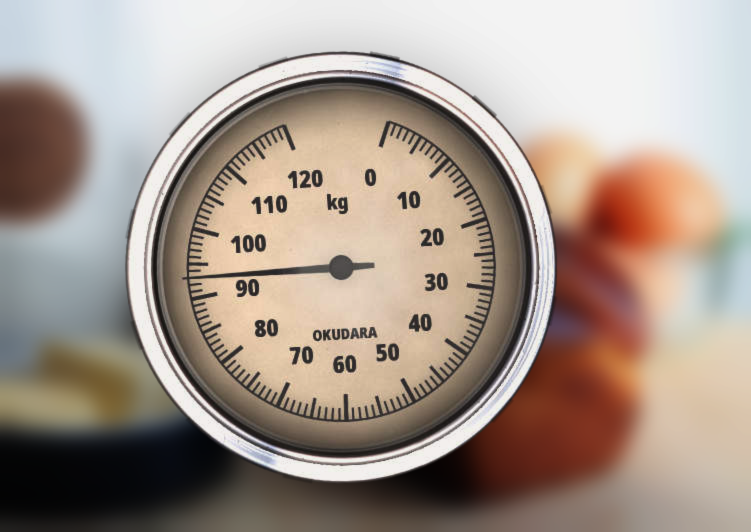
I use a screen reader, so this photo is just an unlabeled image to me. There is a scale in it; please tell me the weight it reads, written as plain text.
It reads 93 kg
